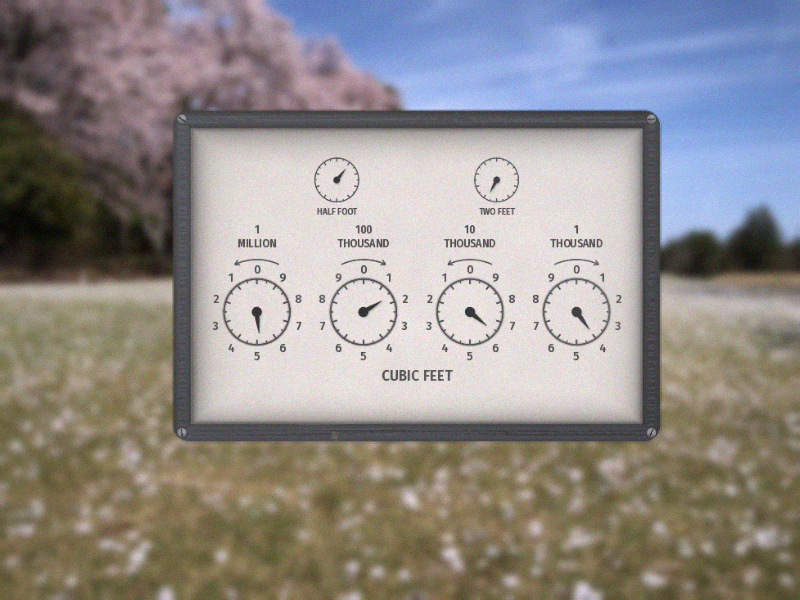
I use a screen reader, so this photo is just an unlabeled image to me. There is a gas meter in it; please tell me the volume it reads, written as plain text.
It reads 516400 ft³
